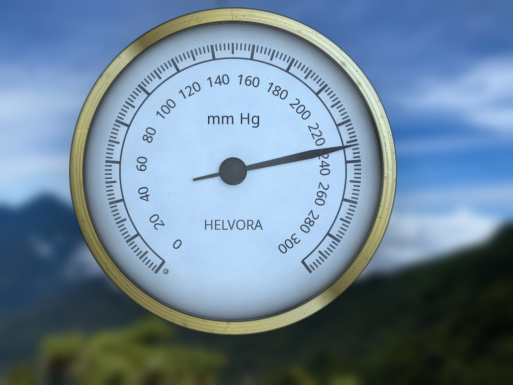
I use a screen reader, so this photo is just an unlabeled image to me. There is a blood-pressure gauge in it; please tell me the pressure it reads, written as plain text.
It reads 232 mmHg
